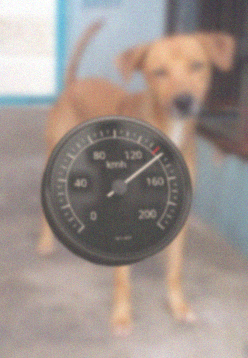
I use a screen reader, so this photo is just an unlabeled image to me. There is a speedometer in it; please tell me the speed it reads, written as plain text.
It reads 140 km/h
